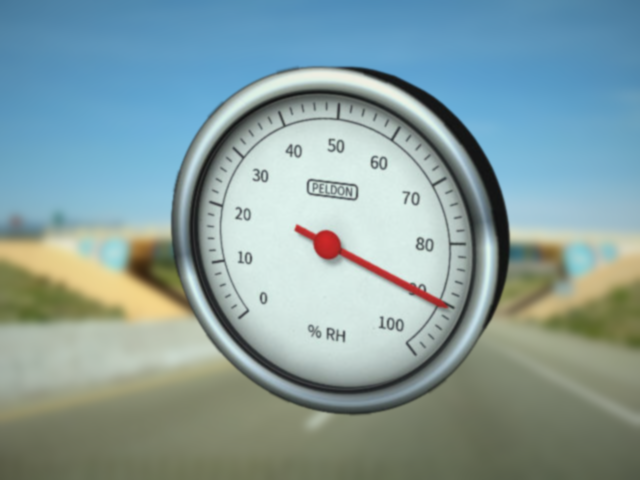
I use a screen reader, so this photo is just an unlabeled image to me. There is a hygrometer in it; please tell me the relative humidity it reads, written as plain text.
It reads 90 %
